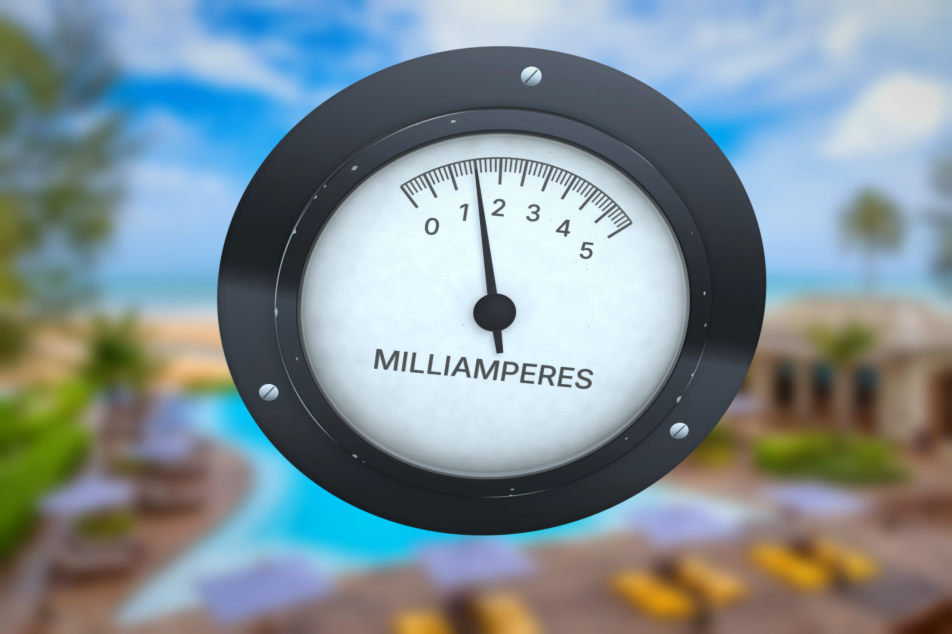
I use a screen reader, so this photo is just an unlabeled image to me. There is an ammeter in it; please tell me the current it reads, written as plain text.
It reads 1.5 mA
